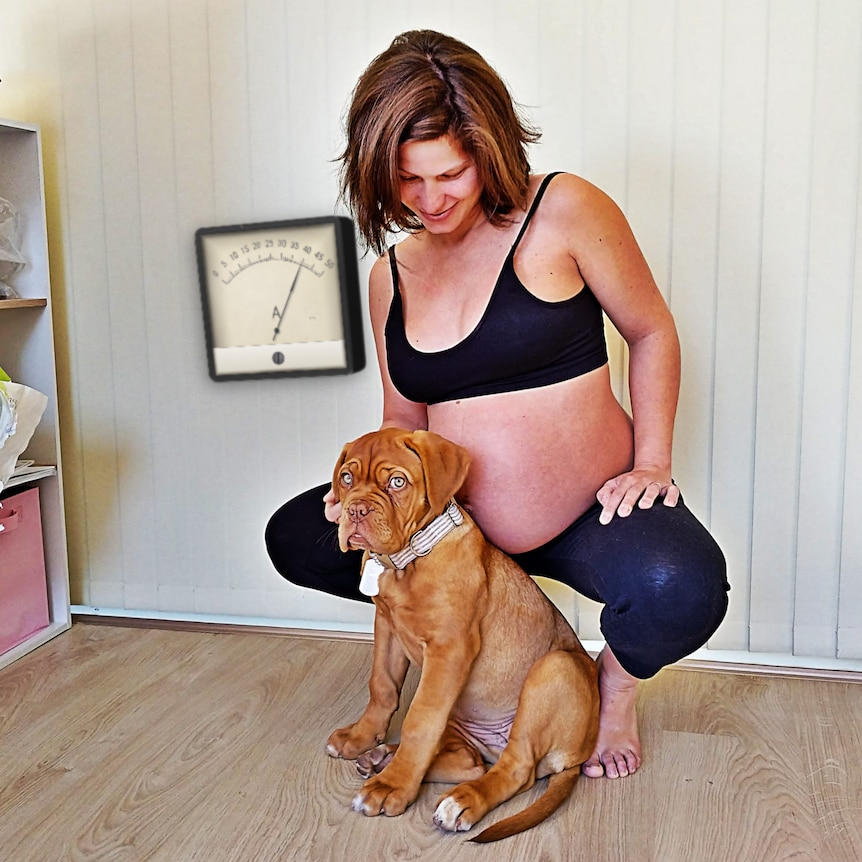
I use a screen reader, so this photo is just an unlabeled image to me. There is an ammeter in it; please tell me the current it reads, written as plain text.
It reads 40 A
